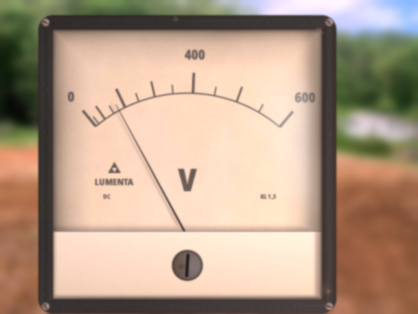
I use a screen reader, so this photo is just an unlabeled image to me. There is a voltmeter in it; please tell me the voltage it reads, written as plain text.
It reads 175 V
